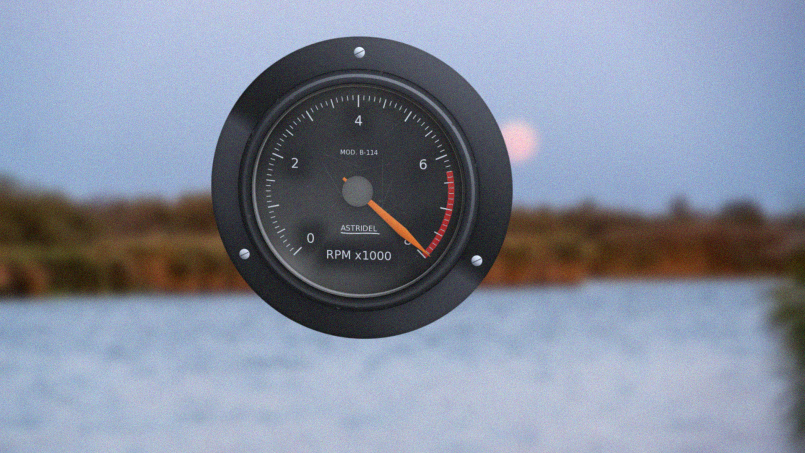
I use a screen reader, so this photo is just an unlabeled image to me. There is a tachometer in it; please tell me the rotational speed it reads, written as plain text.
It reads 7900 rpm
